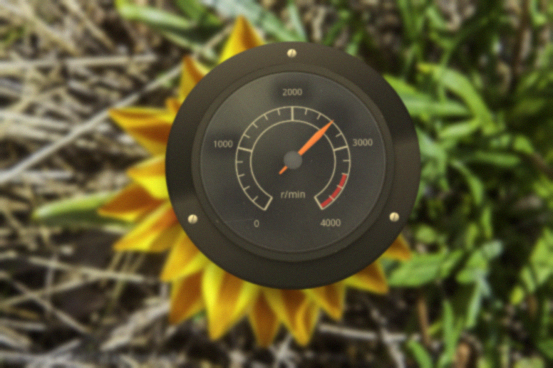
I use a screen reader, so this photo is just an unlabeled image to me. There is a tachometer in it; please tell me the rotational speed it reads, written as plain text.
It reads 2600 rpm
